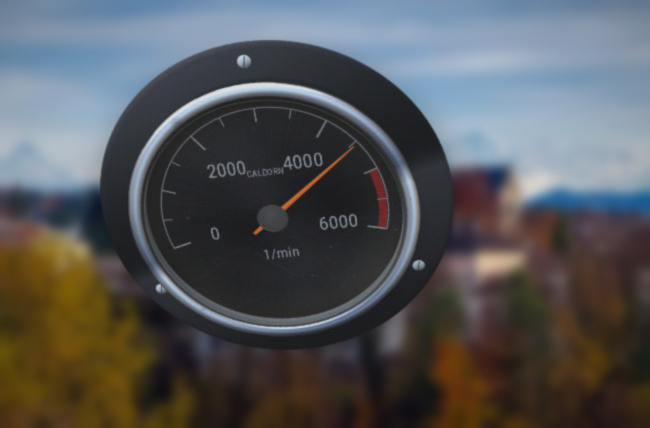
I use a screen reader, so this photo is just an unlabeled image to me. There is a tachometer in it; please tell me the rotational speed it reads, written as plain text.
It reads 4500 rpm
